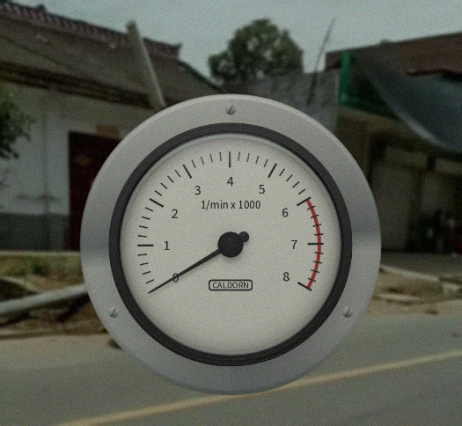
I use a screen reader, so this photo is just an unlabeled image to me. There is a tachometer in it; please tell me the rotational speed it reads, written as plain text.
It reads 0 rpm
